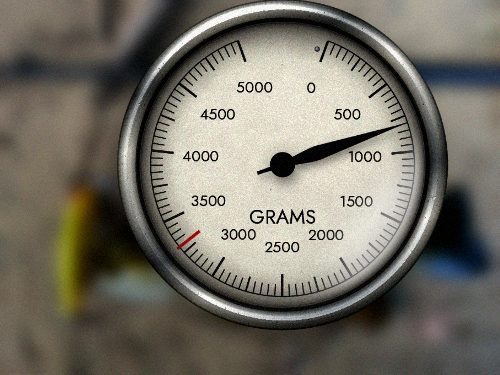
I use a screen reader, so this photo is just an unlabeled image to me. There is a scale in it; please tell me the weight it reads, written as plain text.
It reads 800 g
